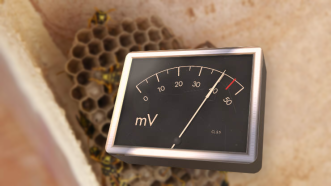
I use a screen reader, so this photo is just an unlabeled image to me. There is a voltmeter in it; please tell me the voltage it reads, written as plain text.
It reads 40 mV
